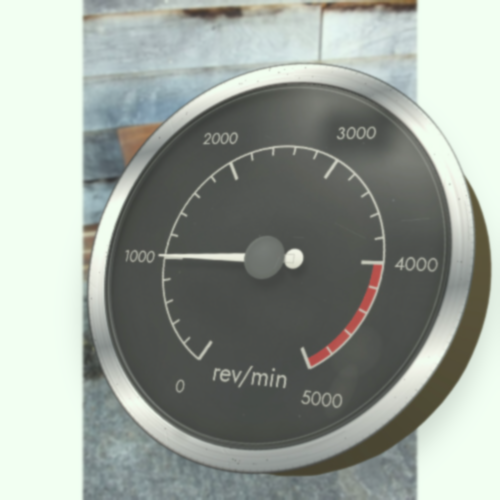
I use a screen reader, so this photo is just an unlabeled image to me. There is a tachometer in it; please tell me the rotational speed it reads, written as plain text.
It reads 1000 rpm
